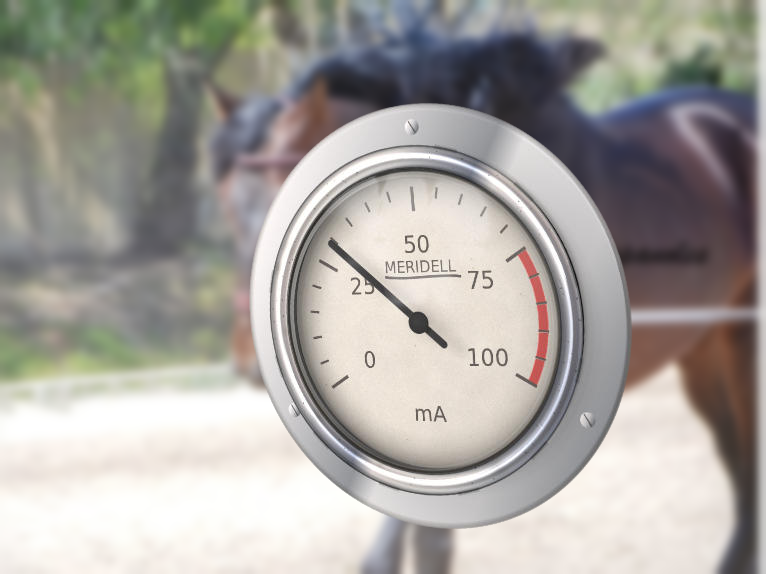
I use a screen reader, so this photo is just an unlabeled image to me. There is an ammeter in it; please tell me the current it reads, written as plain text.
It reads 30 mA
